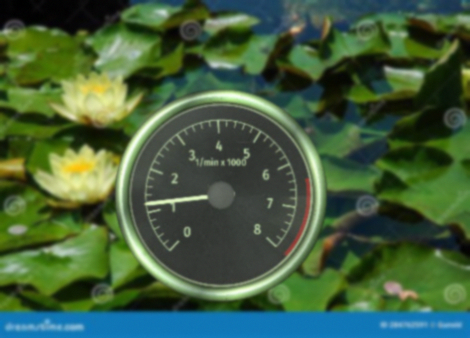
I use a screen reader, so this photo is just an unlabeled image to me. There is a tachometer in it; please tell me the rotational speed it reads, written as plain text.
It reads 1200 rpm
